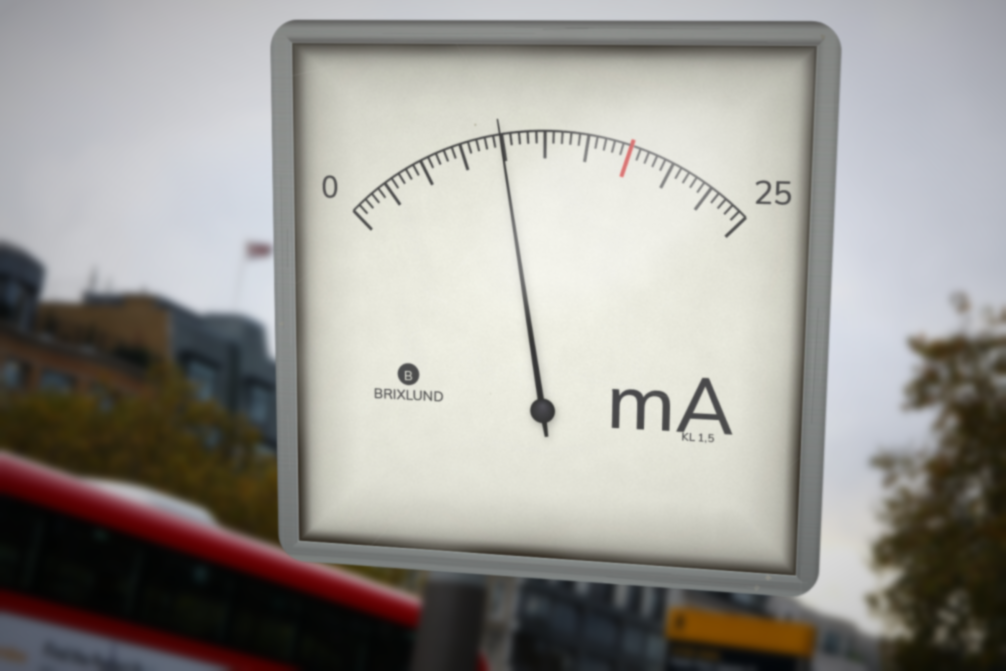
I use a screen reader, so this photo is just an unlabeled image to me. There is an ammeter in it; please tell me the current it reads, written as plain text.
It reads 10 mA
